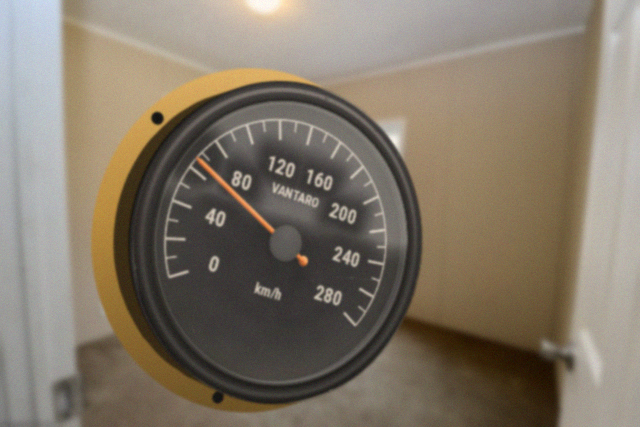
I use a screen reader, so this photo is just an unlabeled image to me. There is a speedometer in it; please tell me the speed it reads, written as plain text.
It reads 65 km/h
